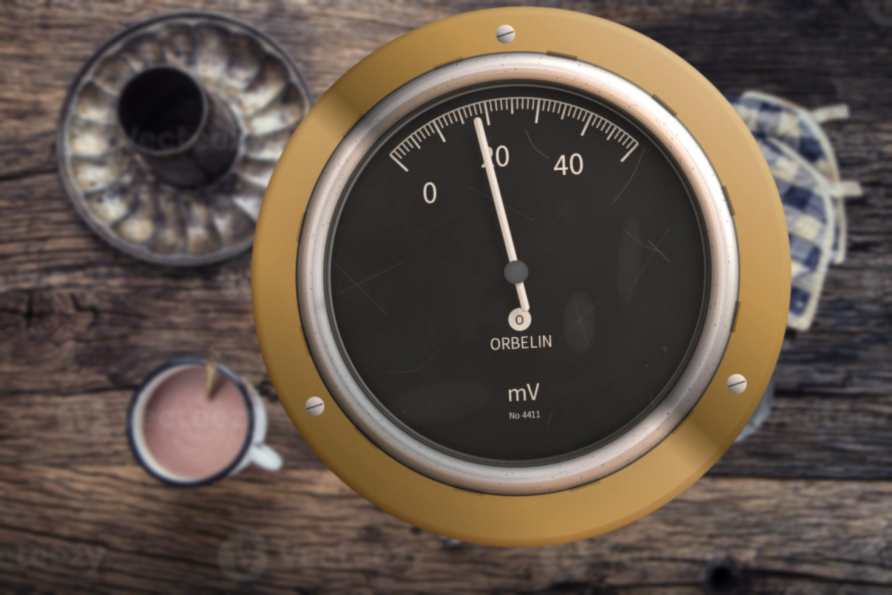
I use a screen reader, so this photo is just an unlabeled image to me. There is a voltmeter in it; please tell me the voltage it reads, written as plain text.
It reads 18 mV
